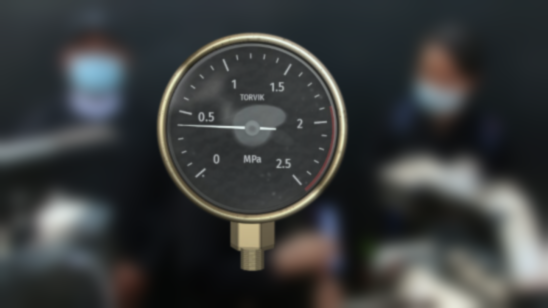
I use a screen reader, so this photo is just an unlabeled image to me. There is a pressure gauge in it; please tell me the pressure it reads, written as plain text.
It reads 0.4 MPa
